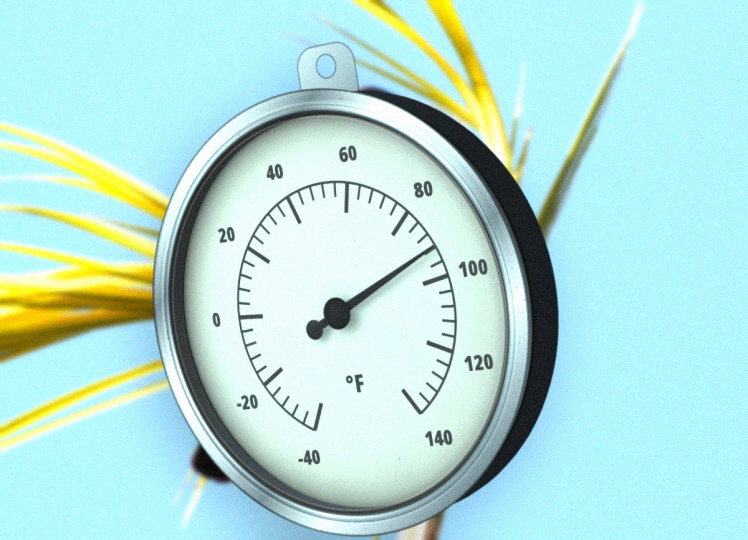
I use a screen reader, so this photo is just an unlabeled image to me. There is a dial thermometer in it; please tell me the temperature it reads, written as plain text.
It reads 92 °F
